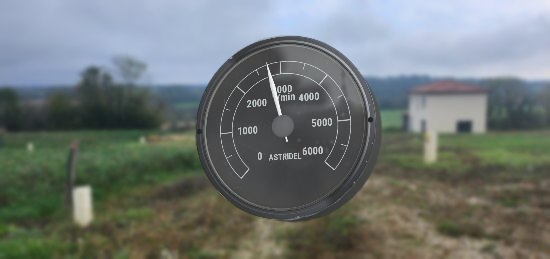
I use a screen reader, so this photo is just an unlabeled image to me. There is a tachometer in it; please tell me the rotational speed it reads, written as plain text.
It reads 2750 rpm
